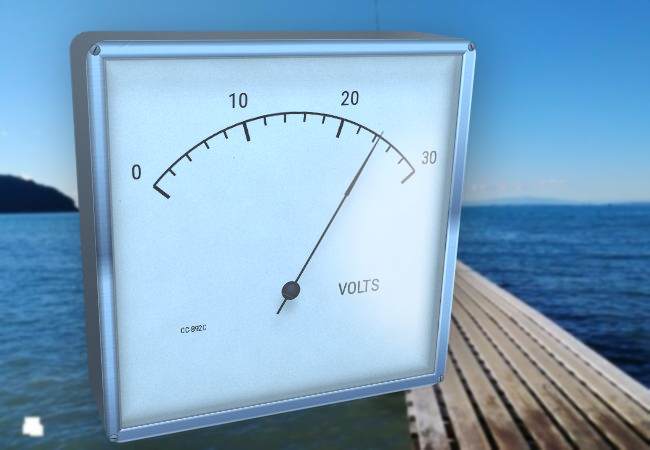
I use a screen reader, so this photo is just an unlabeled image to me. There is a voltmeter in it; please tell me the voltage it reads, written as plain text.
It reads 24 V
